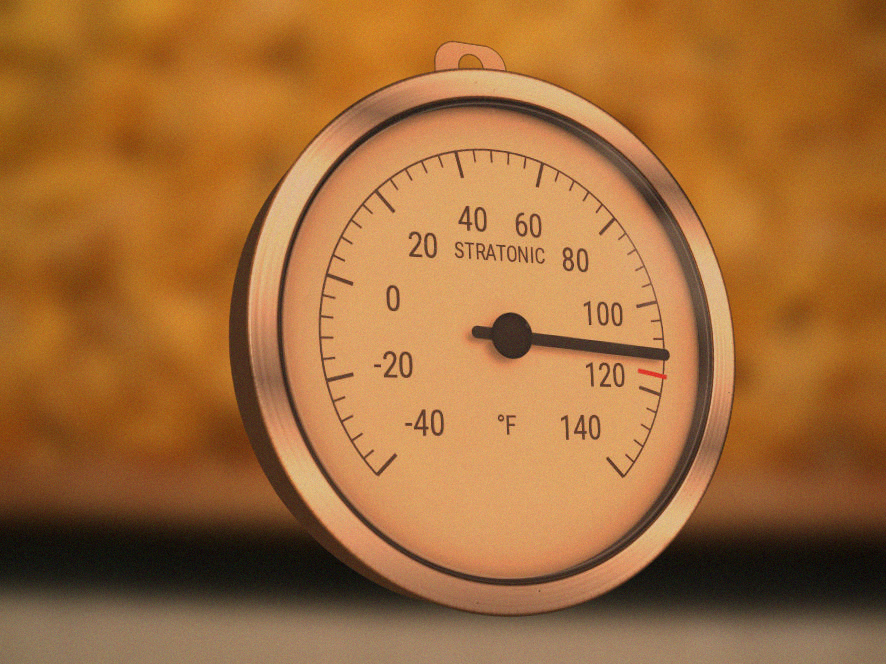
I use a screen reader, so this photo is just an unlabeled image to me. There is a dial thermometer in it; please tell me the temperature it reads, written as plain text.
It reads 112 °F
